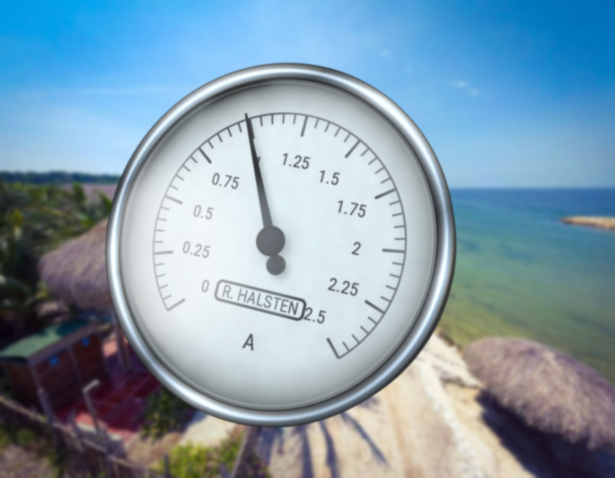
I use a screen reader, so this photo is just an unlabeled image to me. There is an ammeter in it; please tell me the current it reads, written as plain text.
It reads 1 A
